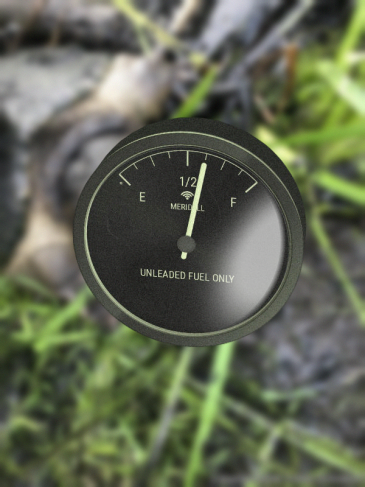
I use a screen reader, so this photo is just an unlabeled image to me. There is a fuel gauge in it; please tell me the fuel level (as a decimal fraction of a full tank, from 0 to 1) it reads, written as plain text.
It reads 0.625
